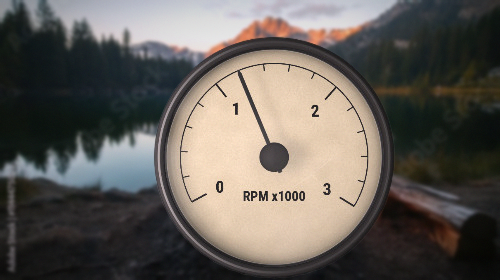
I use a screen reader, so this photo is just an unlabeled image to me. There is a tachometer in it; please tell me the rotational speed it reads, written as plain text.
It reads 1200 rpm
